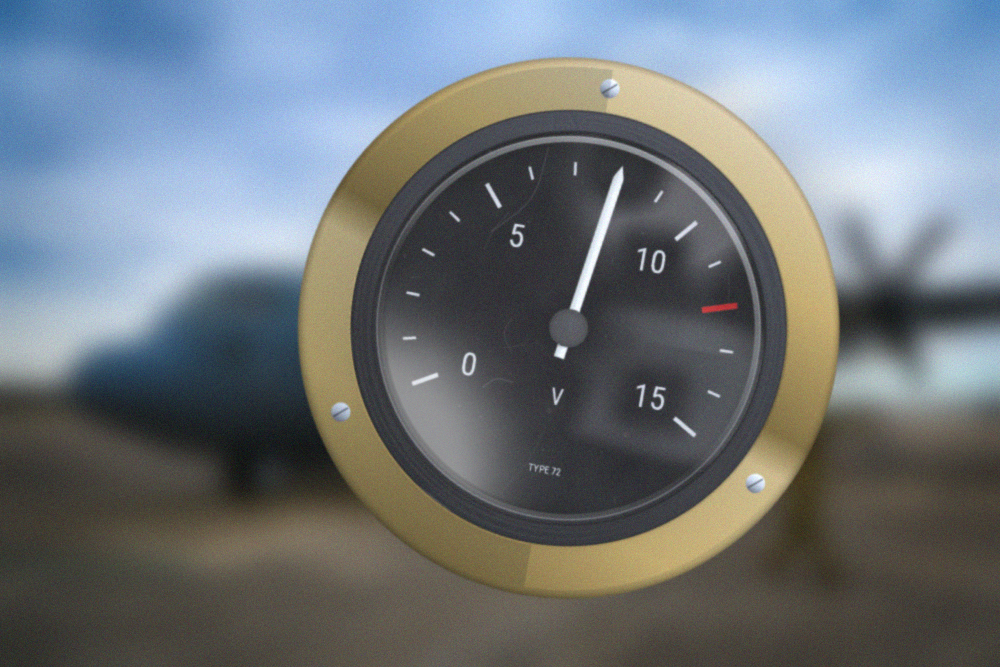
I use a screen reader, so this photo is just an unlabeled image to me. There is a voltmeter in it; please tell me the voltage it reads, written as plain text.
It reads 8 V
